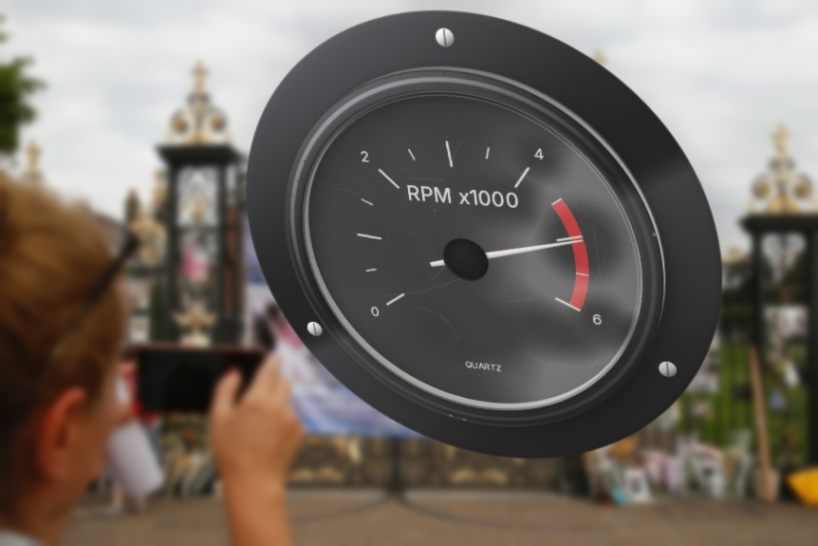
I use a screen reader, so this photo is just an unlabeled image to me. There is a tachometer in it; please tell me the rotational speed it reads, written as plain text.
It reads 5000 rpm
